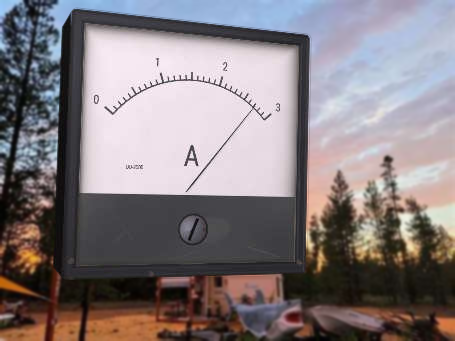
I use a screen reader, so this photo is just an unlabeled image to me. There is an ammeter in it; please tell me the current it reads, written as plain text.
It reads 2.7 A
